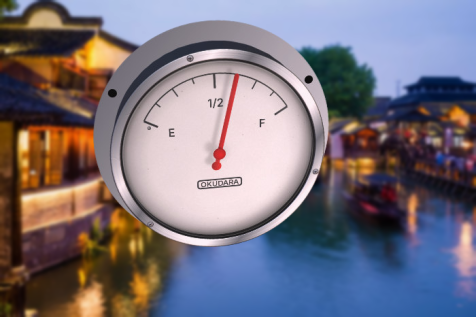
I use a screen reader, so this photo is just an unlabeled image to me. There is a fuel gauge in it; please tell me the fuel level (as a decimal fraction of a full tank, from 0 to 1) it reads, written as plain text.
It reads 0.625
